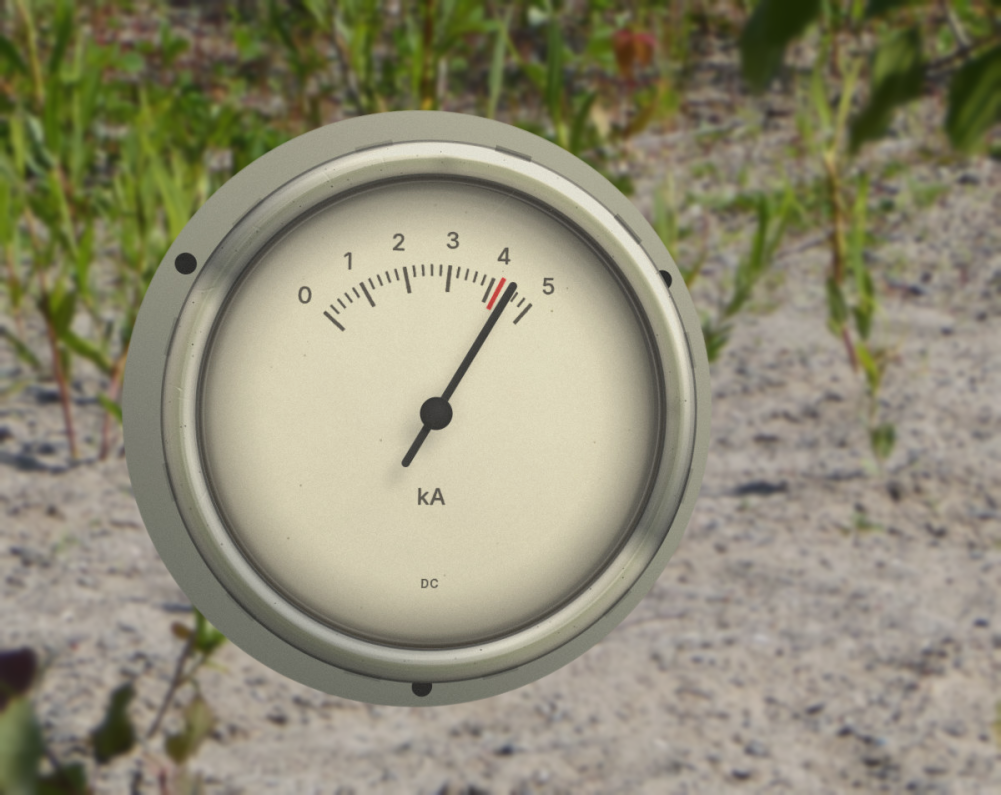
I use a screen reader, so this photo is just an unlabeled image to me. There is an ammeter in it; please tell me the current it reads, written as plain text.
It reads 4.4 kA
